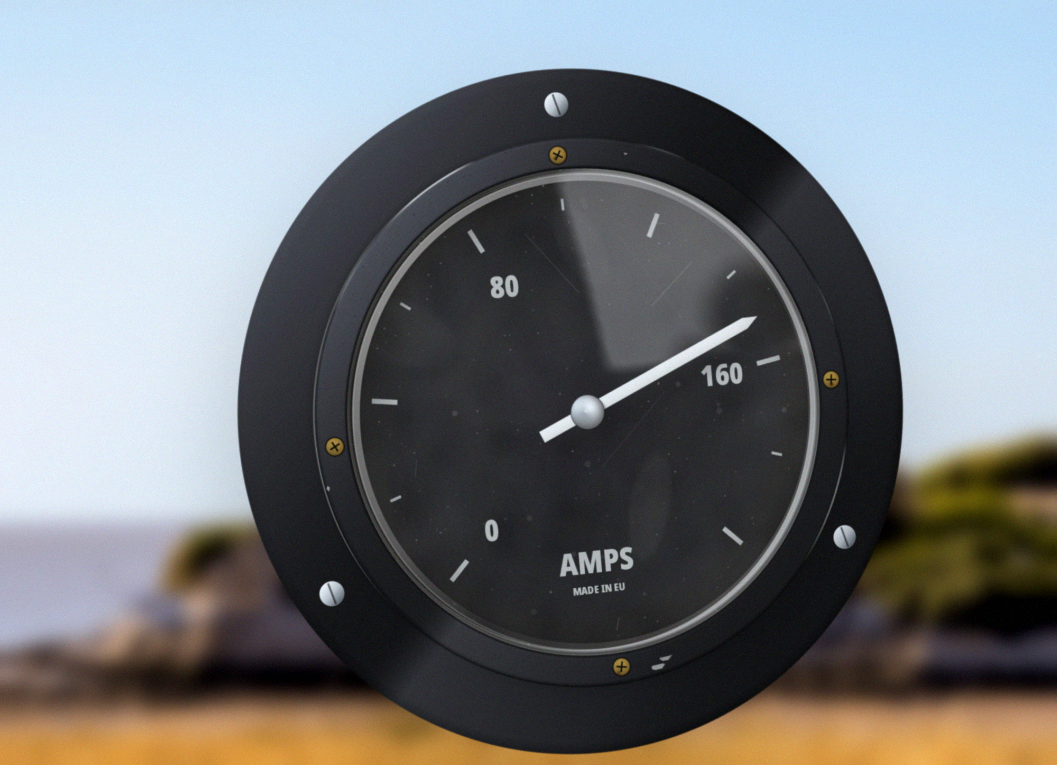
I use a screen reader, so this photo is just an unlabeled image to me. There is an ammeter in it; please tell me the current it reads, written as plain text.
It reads 150 A
